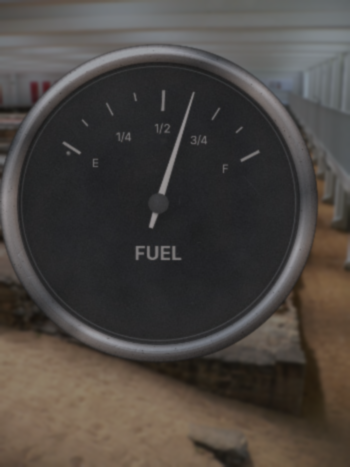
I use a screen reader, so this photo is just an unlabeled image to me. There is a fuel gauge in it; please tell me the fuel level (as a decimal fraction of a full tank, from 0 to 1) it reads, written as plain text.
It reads 0.625
